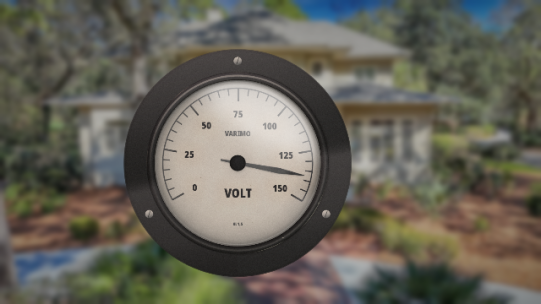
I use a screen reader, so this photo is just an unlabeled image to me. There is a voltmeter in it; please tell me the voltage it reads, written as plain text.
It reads 137.5 V
